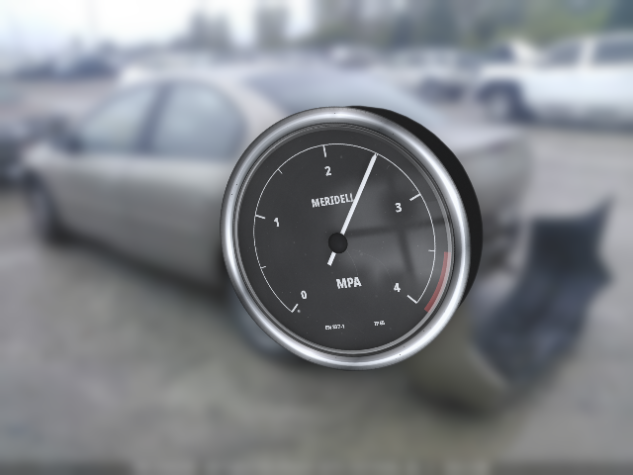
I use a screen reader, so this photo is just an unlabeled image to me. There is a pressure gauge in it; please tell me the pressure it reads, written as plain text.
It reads 2.5 MPa
